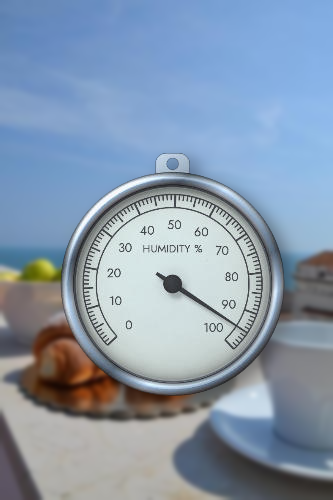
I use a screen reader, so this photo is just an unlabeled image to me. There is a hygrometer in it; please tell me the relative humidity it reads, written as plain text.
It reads 95 %
